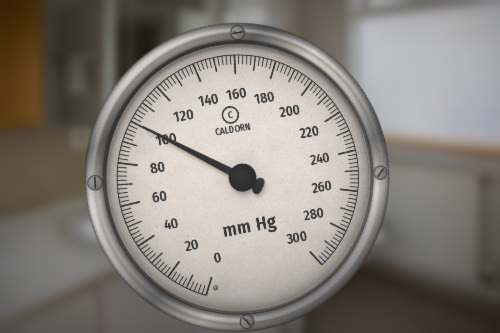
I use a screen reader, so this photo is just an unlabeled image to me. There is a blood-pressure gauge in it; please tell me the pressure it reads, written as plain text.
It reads 100 mmHg
